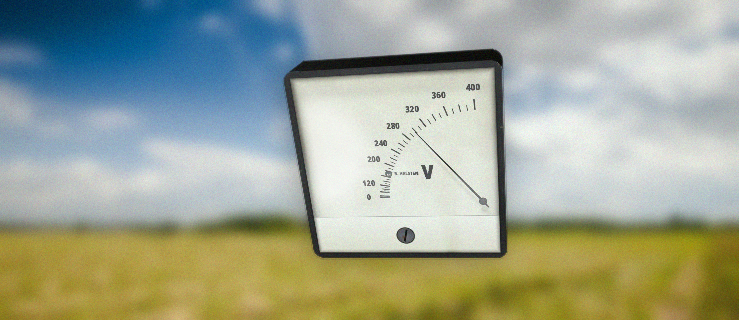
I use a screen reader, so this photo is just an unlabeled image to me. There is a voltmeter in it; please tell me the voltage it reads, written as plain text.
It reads 300 V
